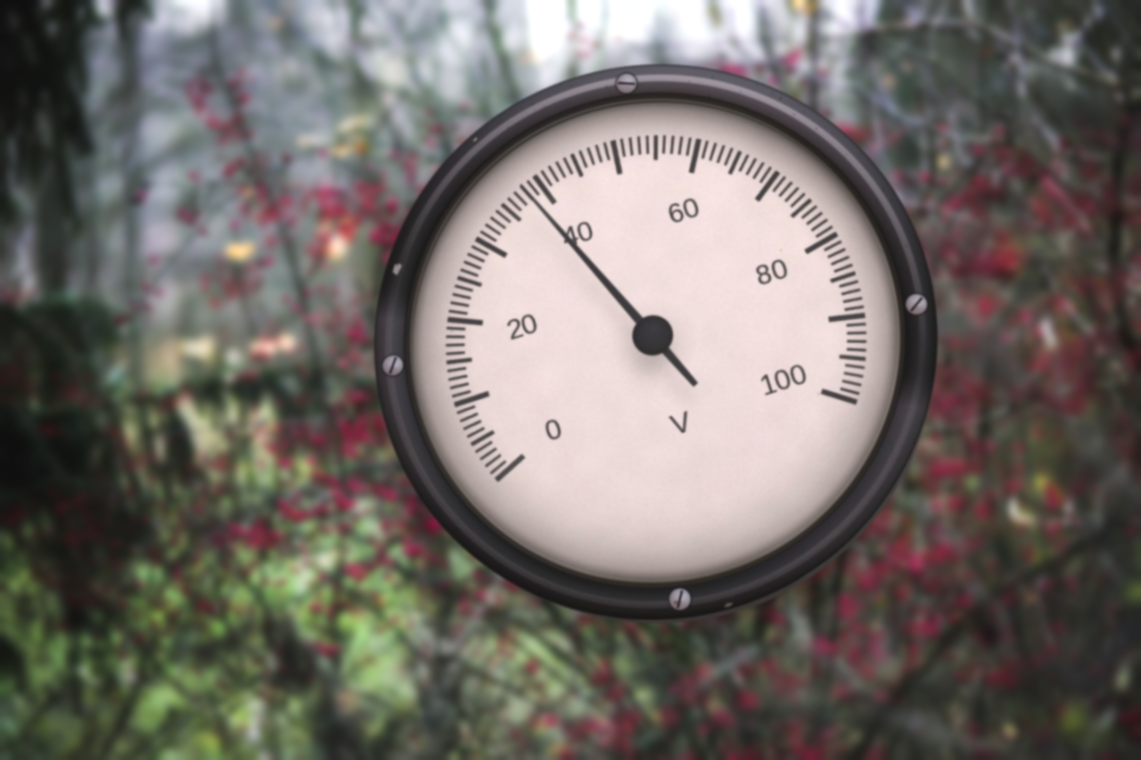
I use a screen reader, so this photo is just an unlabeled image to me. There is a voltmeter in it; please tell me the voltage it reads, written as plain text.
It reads 38 V
